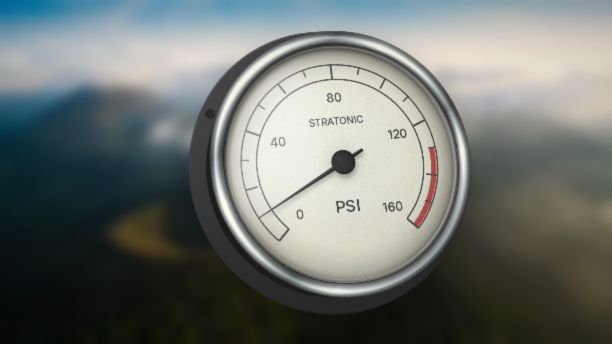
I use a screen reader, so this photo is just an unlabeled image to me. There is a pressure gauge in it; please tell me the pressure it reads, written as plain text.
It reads 10 psi
